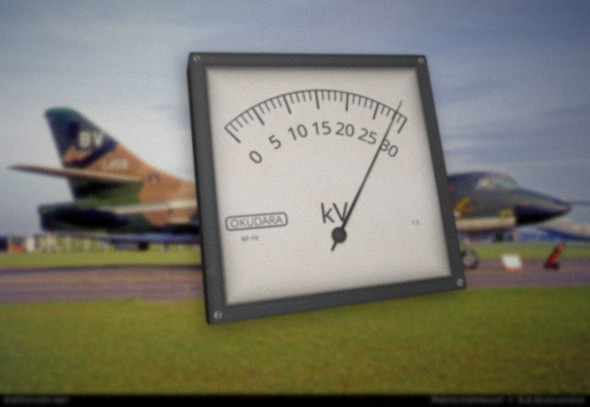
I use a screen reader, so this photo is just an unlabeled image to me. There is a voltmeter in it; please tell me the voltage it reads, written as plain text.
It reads 28 kV
